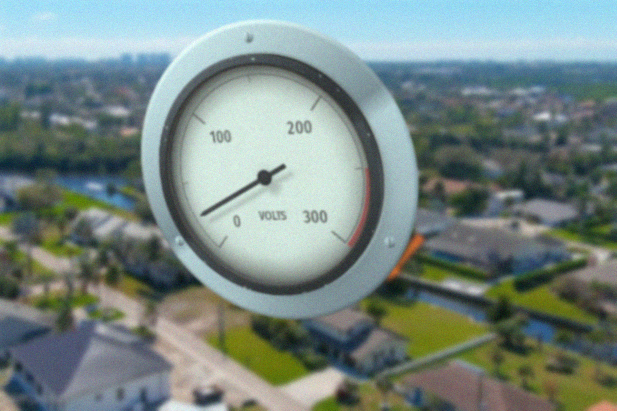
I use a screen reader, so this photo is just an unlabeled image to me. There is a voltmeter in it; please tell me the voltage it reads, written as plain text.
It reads 25 V
